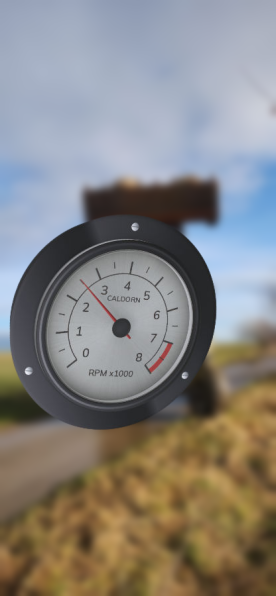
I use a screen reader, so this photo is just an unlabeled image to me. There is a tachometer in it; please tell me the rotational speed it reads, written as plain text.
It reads 2500 rpm
